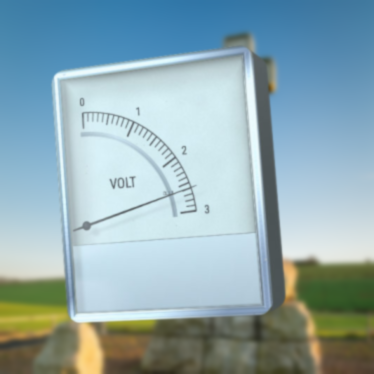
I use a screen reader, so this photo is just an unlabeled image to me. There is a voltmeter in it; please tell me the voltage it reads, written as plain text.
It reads 2.6 V
